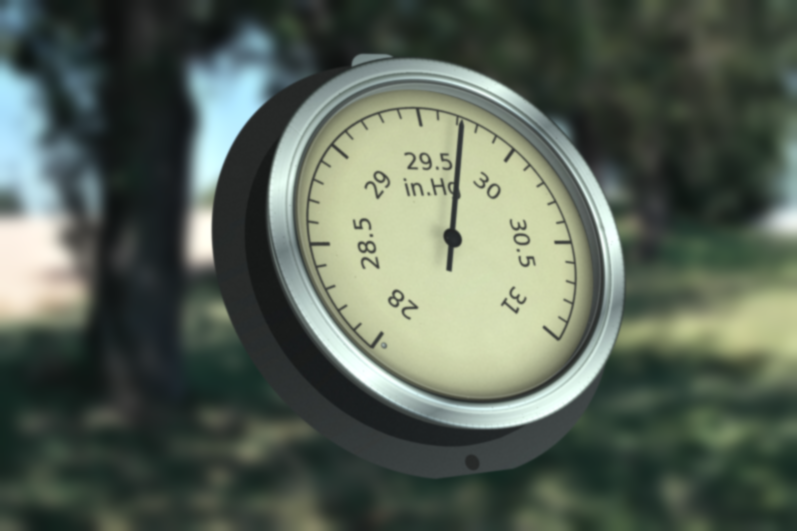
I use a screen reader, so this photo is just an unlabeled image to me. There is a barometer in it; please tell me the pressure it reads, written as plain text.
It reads 29.7 inHg
